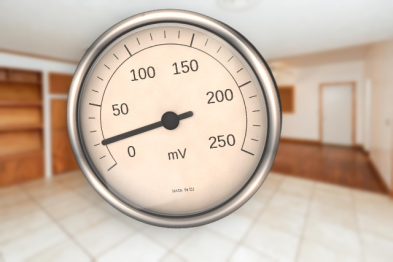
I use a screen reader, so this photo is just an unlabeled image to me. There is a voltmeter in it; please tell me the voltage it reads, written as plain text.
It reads 20 mV
